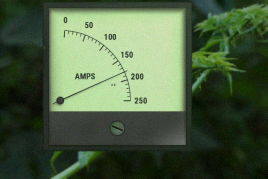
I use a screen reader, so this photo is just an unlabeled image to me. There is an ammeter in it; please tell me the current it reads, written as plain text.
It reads 180 A
